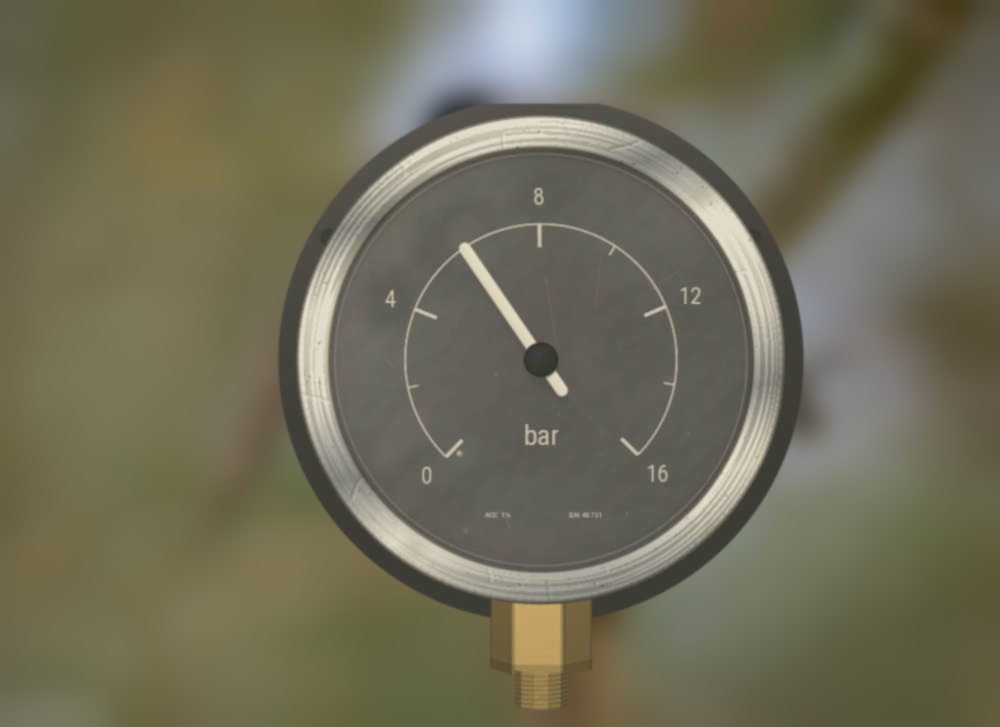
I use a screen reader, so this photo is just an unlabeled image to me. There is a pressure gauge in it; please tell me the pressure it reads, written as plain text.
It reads 6 bar
